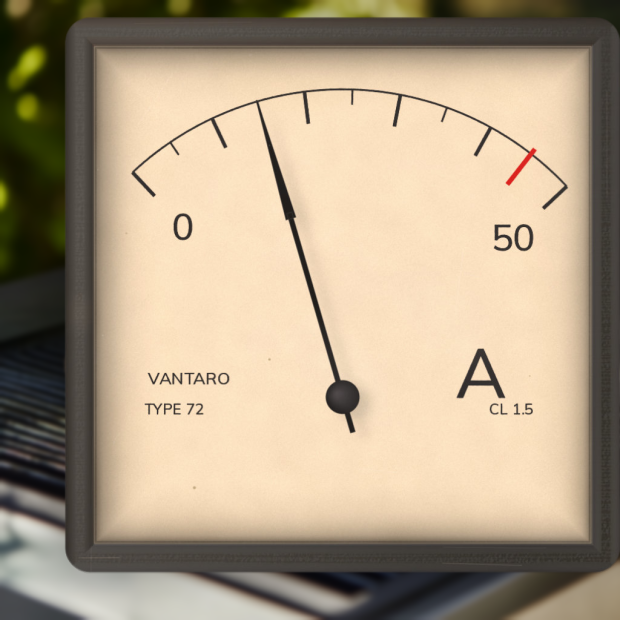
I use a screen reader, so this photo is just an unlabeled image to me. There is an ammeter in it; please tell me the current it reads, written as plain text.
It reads 15 A
